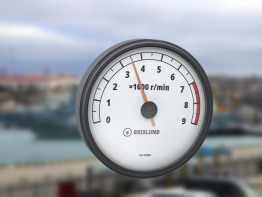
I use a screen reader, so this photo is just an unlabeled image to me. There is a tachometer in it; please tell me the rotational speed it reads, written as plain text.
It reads 3500 rpm
